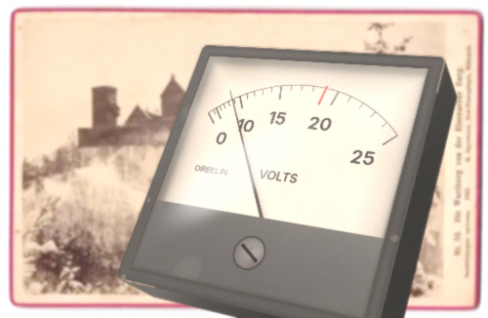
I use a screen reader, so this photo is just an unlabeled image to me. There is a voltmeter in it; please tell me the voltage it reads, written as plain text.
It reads 9 V
